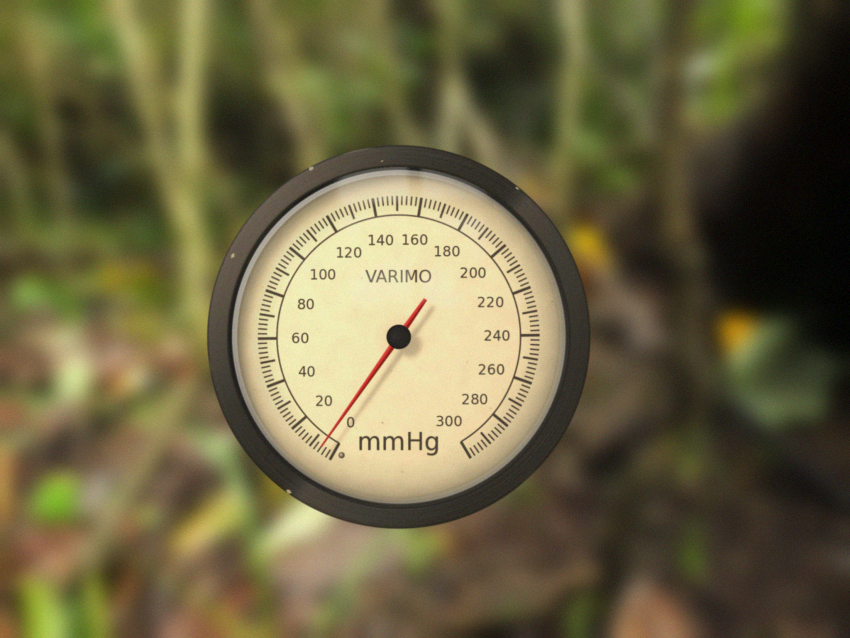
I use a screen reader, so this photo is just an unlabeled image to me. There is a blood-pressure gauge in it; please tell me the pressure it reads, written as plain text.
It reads 6 mmHg
